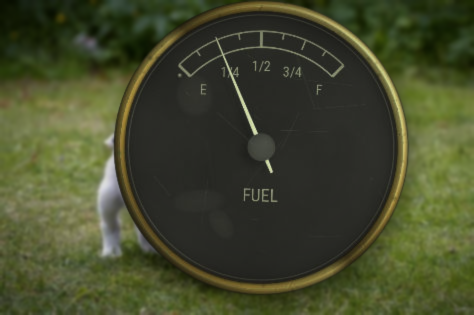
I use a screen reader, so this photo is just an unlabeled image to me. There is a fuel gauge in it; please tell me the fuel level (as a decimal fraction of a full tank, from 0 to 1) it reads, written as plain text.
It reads 0.25
